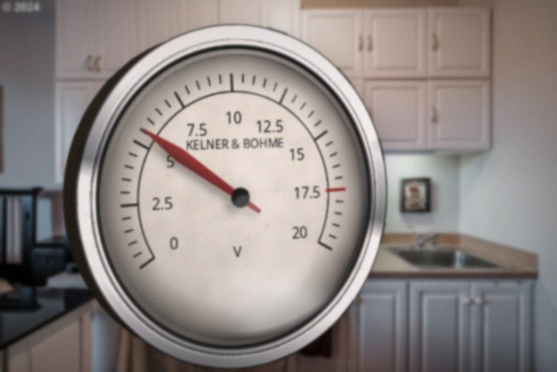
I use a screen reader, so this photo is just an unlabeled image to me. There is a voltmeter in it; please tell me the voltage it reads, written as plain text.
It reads 5.5 V
